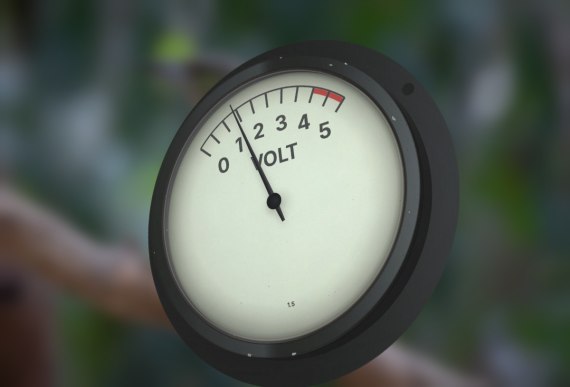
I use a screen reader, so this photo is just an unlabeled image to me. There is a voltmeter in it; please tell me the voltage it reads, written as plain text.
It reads 1.5 V
